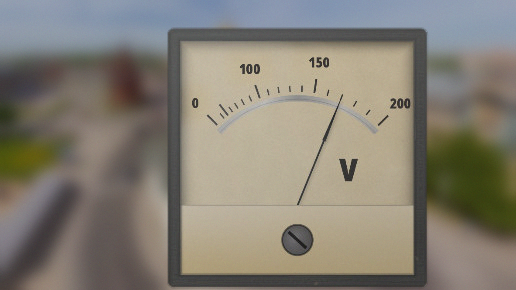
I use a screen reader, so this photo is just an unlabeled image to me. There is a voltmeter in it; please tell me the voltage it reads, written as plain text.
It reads 170 V
